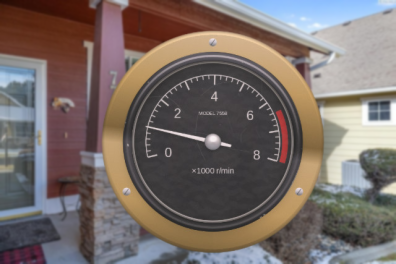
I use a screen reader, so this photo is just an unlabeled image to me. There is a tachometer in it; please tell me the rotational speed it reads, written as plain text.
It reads 1000 rpm
